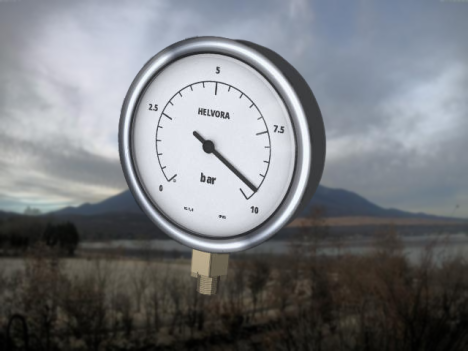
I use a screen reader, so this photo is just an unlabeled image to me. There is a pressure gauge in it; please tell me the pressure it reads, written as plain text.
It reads 9.5 bar
